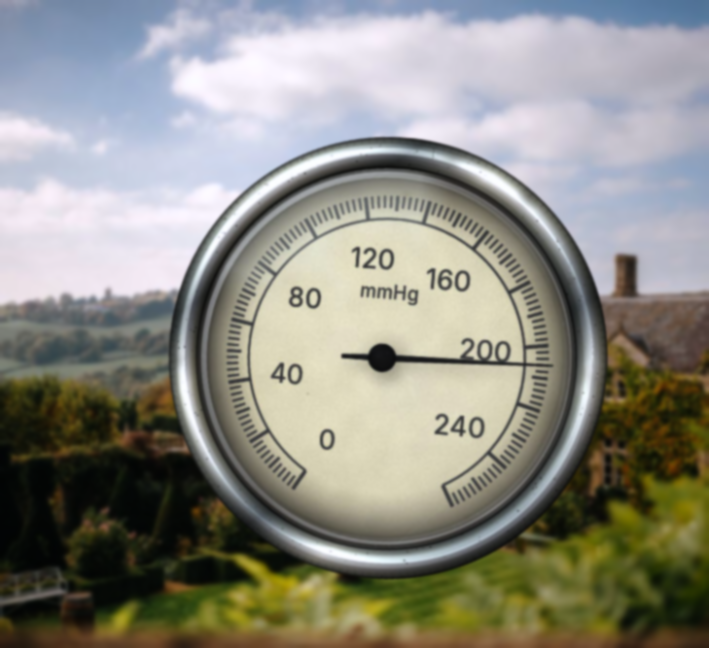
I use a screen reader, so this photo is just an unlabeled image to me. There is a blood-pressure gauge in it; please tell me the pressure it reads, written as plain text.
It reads 206 mmHg
